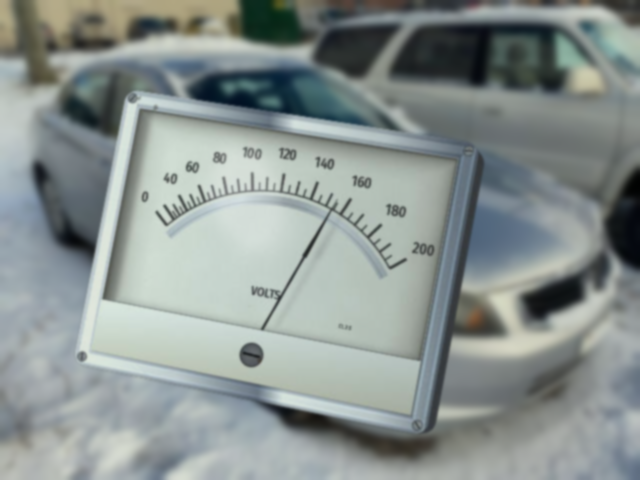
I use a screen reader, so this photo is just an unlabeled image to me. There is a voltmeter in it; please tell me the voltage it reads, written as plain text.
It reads 155 V
